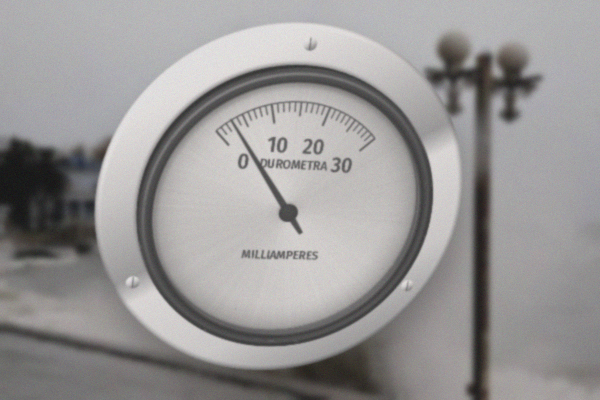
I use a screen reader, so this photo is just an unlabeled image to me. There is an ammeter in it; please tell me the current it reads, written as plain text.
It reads 3 mA
